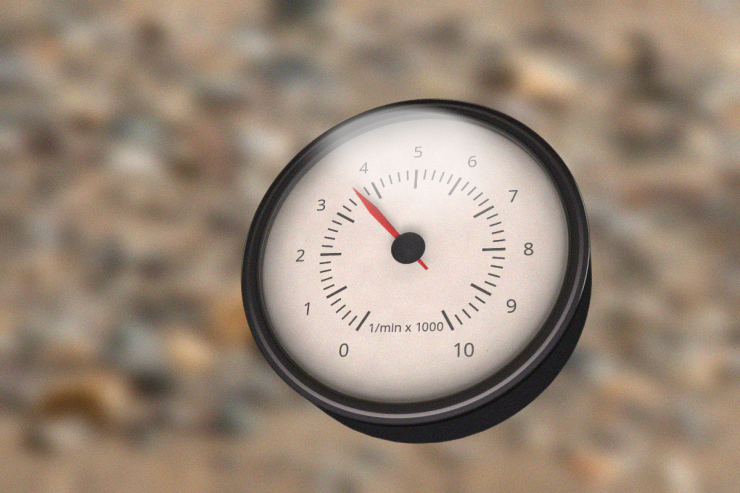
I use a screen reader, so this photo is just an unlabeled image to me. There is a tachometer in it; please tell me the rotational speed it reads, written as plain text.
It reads 3600 rpm
